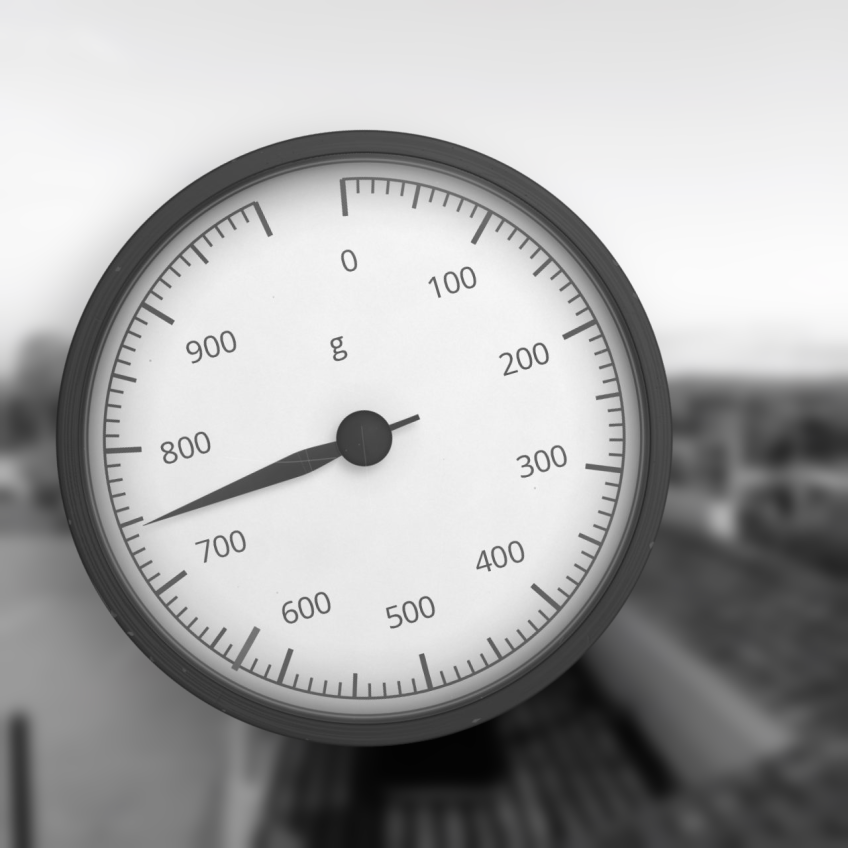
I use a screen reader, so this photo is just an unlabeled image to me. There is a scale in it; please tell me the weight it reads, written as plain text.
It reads 745 g
